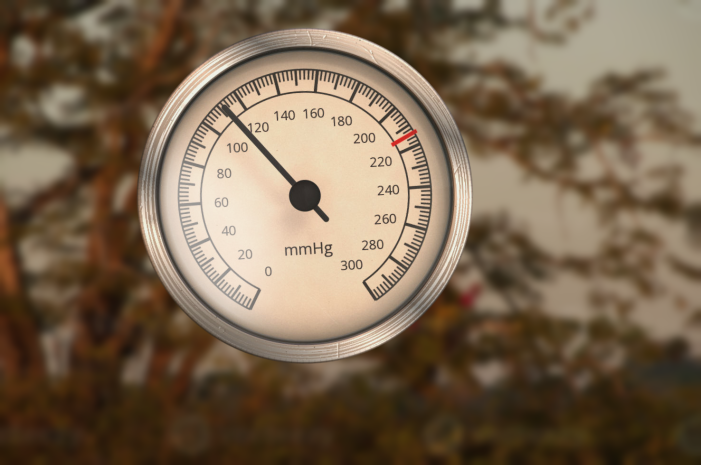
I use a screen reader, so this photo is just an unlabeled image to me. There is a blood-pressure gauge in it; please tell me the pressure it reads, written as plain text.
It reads 112 mmHg
